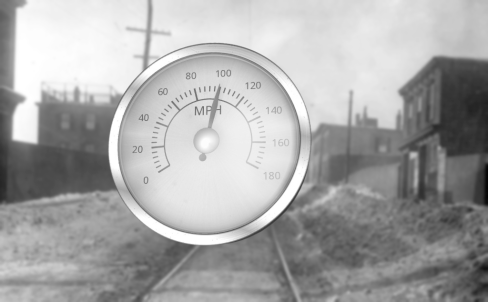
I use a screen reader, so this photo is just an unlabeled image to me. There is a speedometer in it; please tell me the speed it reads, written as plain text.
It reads 100 mph
